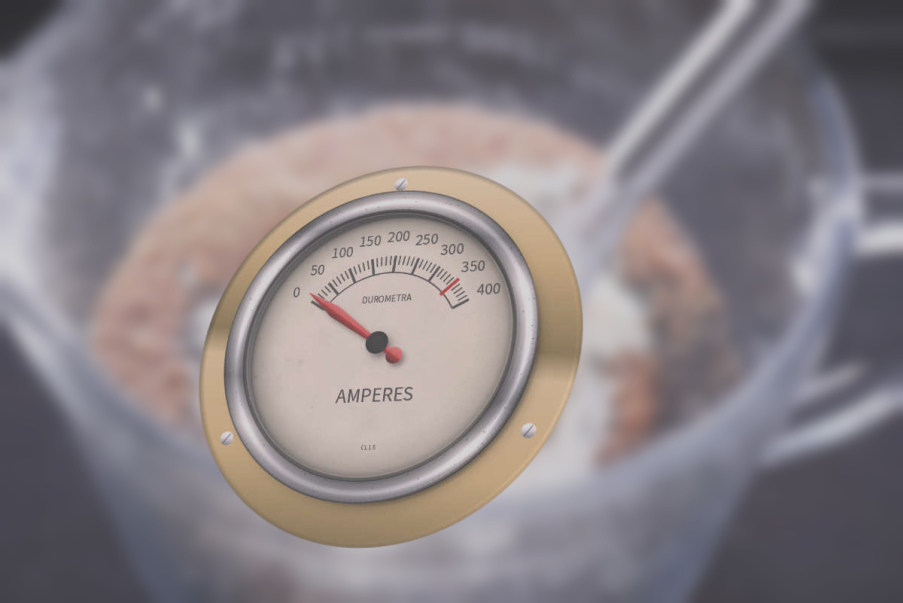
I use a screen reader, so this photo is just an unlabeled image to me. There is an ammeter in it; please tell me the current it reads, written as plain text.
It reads 10 A
